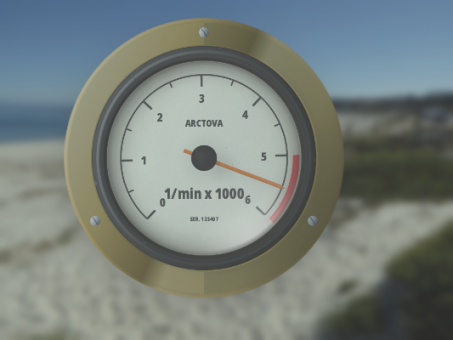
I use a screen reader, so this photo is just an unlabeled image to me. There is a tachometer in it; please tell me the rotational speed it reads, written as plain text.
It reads 5500 rpm
